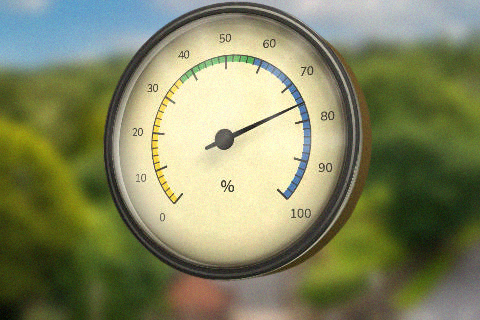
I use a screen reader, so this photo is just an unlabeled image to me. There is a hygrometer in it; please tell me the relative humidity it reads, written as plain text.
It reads 76 %
